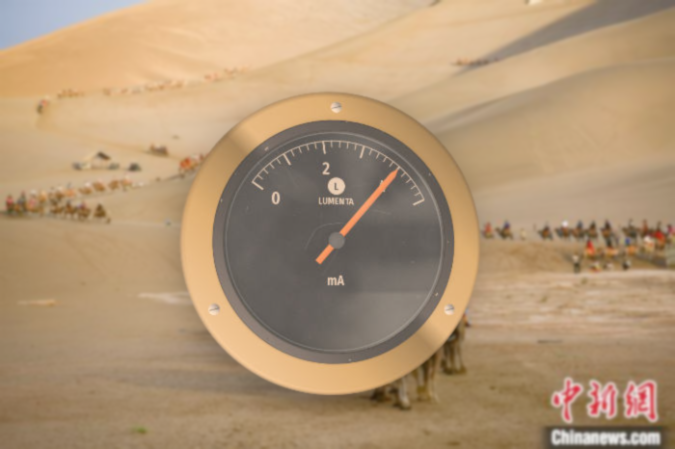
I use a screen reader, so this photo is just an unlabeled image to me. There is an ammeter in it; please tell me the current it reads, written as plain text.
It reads 4 mA
